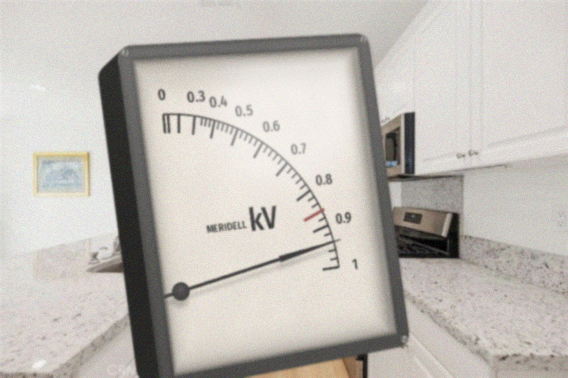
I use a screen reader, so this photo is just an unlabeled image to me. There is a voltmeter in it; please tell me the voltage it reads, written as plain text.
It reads 0.94 kV
